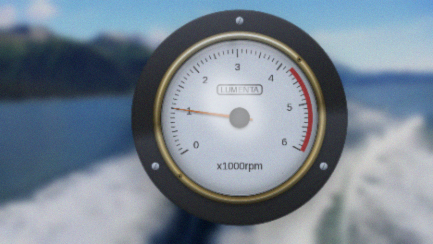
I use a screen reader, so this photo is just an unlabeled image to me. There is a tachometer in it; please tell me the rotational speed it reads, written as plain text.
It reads 1000 rpm
